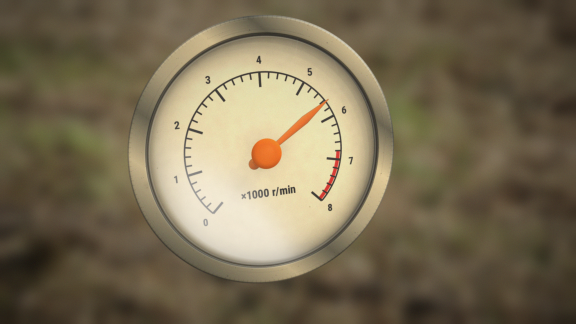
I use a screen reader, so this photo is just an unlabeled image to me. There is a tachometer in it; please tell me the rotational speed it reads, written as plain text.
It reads 5600 rpm
